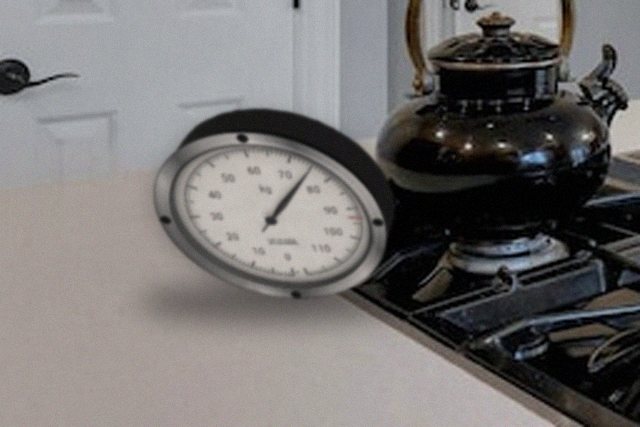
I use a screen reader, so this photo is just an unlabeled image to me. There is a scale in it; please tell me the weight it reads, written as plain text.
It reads 75 kg
